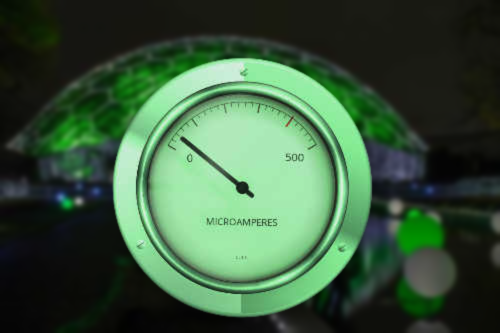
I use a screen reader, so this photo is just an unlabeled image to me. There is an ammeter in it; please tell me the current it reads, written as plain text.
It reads 40 µA
